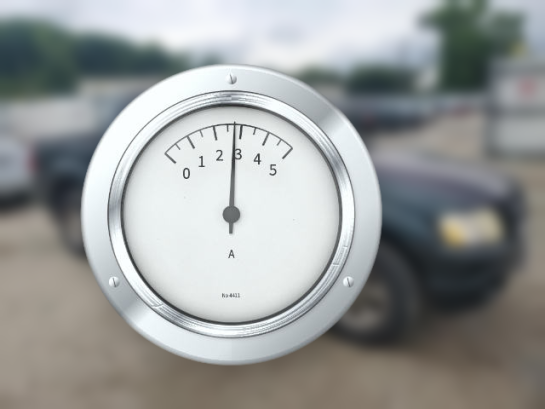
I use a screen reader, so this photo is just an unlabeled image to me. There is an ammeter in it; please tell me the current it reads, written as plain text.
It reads 2.75 A
